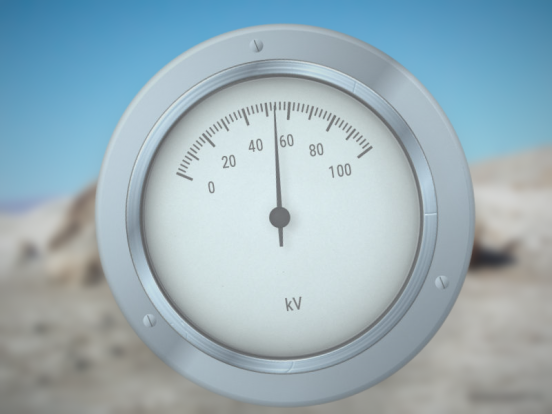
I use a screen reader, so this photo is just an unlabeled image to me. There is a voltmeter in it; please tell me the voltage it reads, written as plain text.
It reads 54 kV
